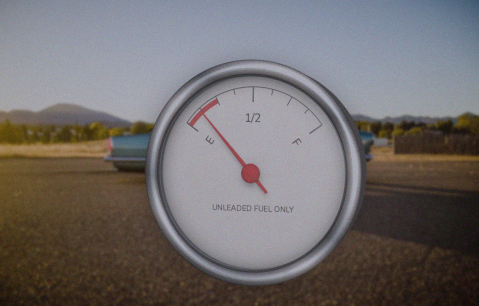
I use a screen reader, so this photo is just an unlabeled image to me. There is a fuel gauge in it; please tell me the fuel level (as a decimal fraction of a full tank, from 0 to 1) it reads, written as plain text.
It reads 0.125
